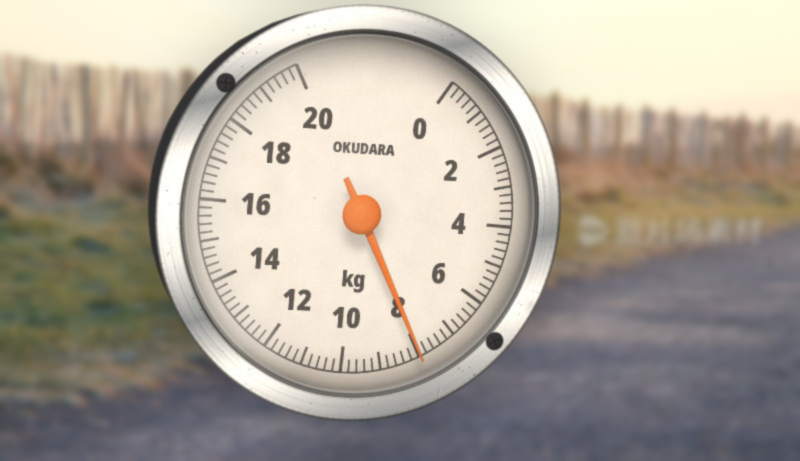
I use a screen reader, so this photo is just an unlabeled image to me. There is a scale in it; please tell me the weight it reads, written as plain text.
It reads 8 kg
